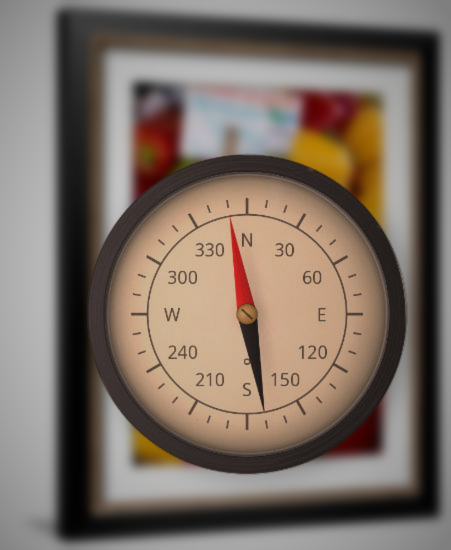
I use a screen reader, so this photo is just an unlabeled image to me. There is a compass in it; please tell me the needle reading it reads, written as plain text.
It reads 350 °
